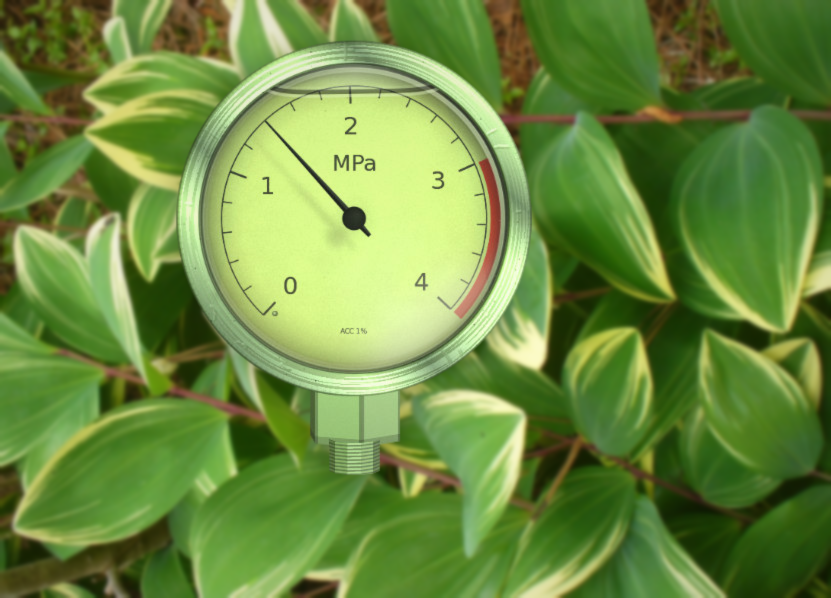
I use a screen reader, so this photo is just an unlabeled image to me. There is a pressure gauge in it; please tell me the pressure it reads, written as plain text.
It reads 1.4 MPa
